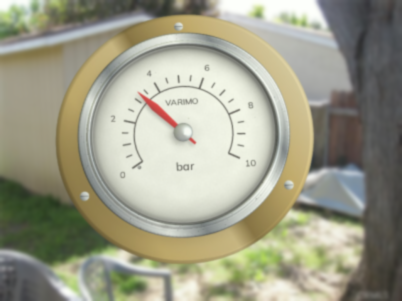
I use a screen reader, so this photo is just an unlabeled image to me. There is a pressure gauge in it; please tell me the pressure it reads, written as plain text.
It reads 3.25 bar
